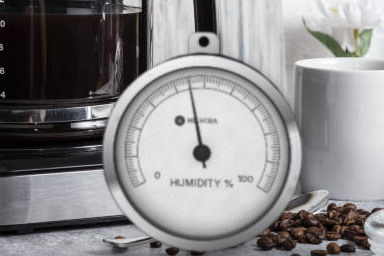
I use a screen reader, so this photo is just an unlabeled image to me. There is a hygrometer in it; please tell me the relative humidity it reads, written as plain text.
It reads 45 %
